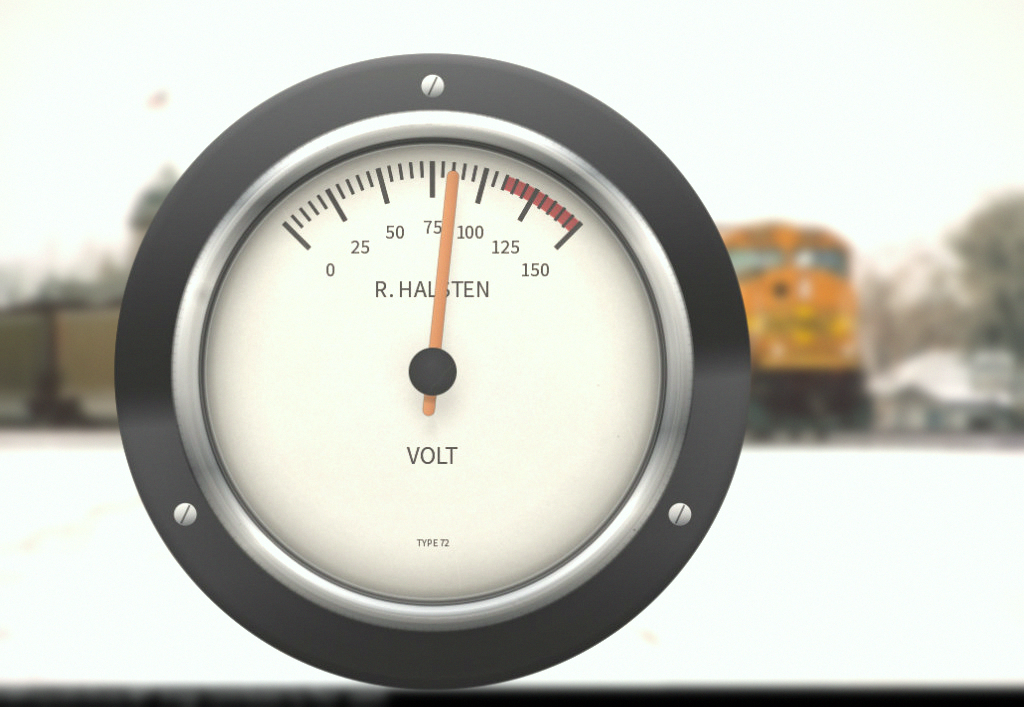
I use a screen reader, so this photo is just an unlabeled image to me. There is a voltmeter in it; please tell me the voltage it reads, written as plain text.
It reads 85 V
